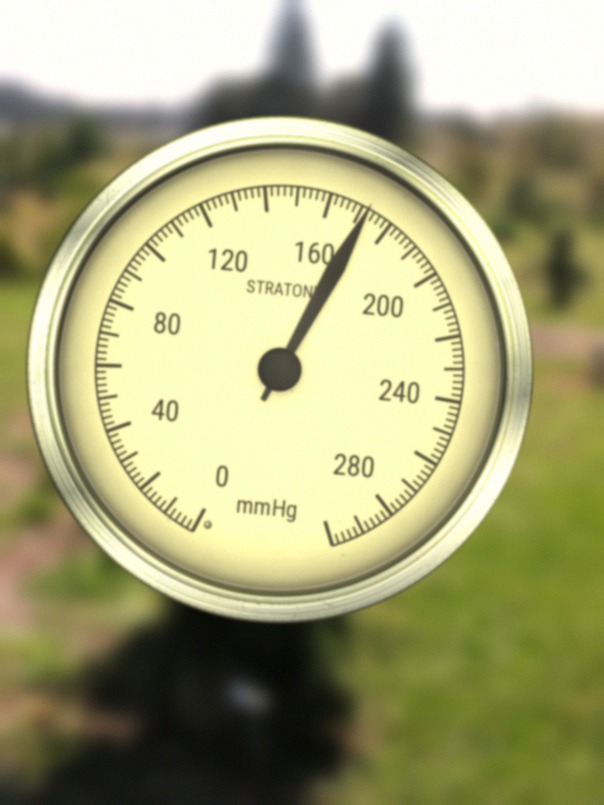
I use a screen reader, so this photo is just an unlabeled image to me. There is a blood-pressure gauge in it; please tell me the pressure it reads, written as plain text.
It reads 172 mmHg
